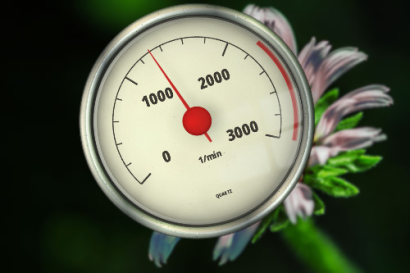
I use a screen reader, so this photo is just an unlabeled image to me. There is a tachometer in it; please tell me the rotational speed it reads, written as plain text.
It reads 1300 rpm
